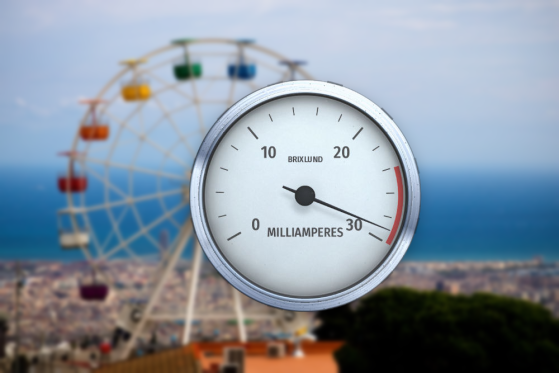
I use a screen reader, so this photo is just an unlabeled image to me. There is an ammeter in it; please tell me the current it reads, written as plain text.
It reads 29 mA
